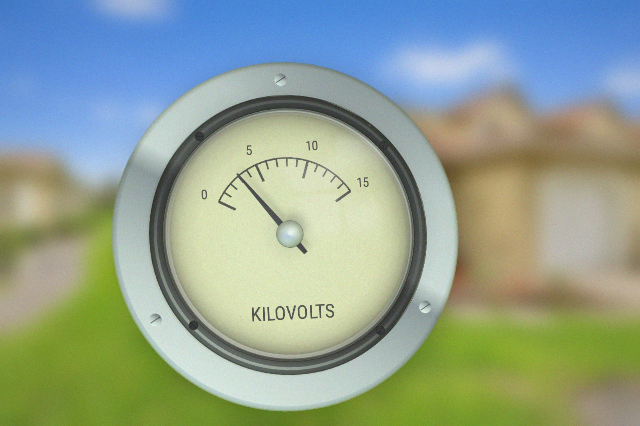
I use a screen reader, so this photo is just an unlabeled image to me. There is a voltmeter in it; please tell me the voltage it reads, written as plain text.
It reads 3 kV
